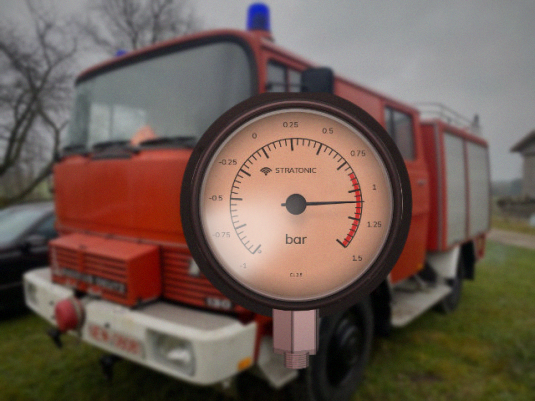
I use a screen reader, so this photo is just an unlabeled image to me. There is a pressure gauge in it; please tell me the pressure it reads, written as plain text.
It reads 1.1 bar
